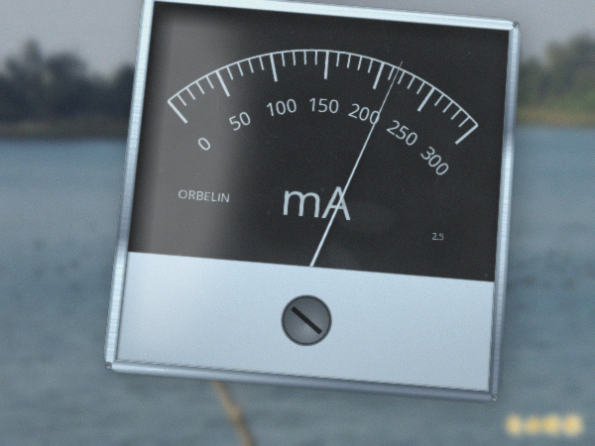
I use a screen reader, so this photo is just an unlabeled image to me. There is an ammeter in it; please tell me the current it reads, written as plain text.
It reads 215 mA
